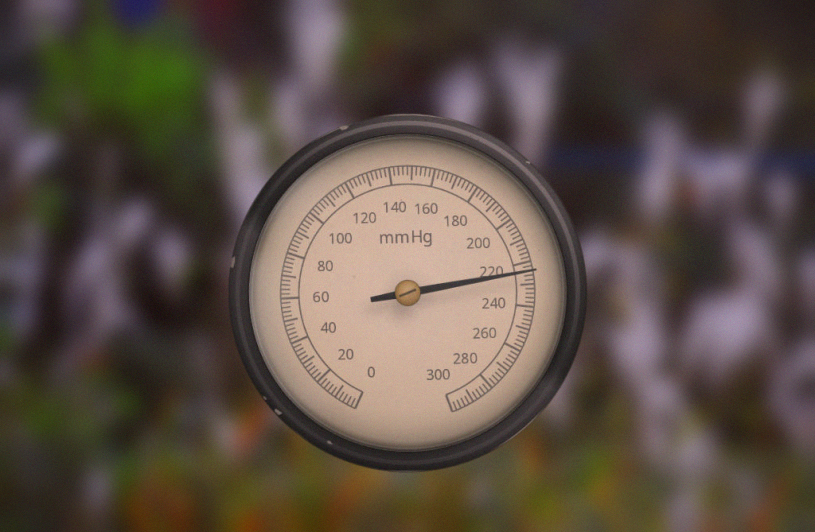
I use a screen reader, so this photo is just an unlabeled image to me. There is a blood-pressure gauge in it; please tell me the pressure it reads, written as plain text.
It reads 224 mmHg
